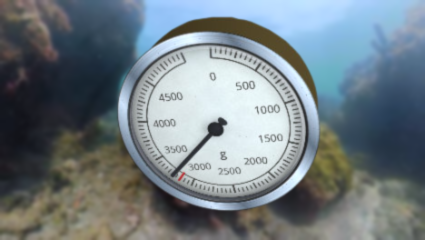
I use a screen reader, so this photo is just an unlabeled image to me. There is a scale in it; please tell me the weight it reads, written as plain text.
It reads 3250 g
